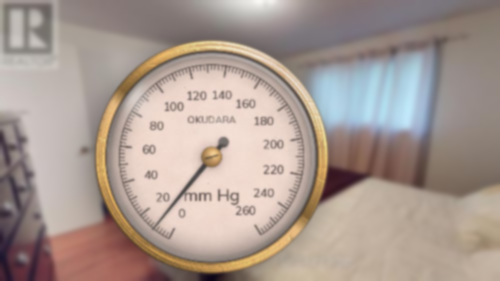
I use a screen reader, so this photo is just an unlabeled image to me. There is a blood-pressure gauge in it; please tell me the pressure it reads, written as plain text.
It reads 10 mmHg
